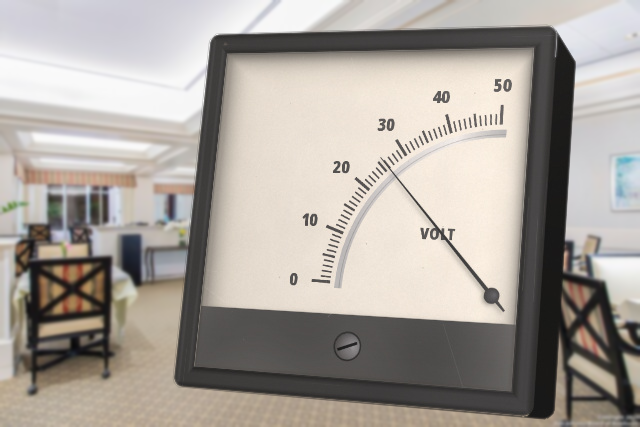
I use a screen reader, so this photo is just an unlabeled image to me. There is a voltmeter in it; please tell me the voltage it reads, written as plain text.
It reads 26 V
